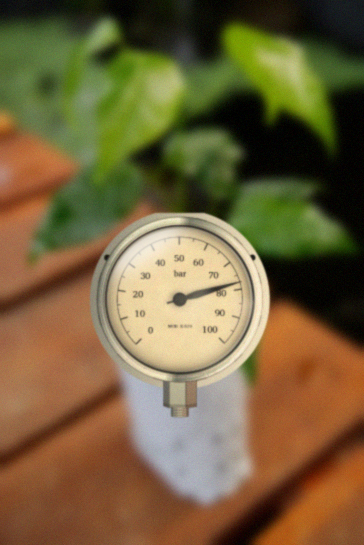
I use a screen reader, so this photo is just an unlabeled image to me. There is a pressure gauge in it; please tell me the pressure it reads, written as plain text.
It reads 77.5 bar
